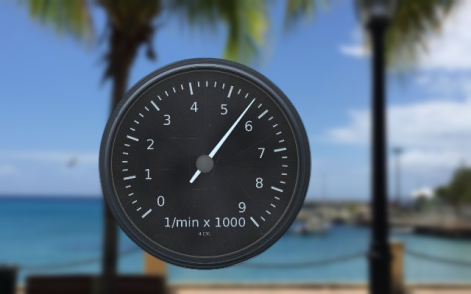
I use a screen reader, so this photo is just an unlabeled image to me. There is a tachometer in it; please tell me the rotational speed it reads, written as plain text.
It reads 5600 rpm
